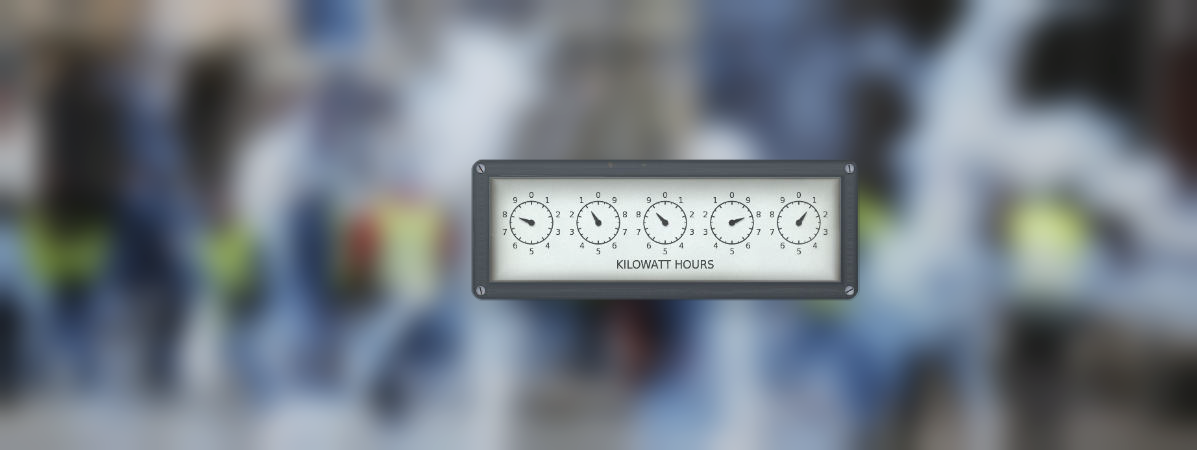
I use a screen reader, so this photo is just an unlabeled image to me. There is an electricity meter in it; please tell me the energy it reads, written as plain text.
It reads 80881 kWh
